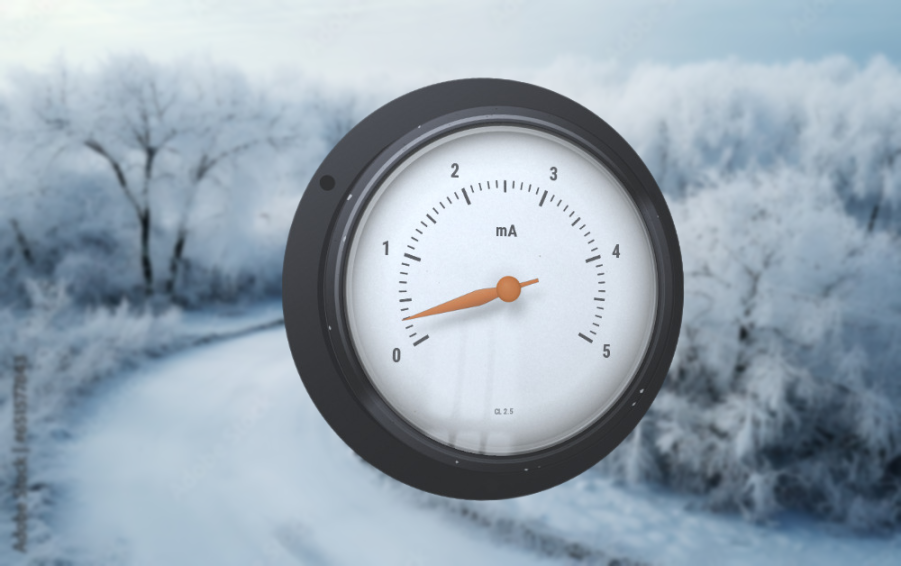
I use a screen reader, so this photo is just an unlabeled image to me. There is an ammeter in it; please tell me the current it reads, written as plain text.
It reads 0.3 mA
